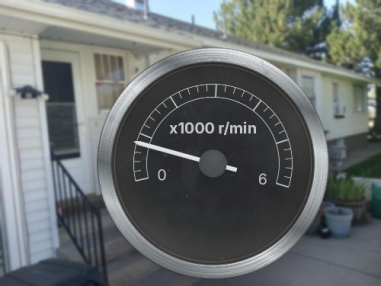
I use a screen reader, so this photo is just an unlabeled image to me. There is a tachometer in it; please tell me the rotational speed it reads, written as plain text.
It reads 800 rpm
